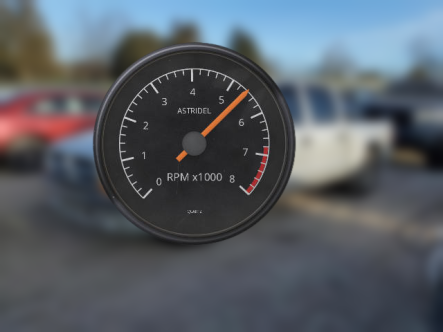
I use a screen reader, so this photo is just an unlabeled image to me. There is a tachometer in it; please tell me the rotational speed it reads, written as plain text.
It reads 5400 rpm
